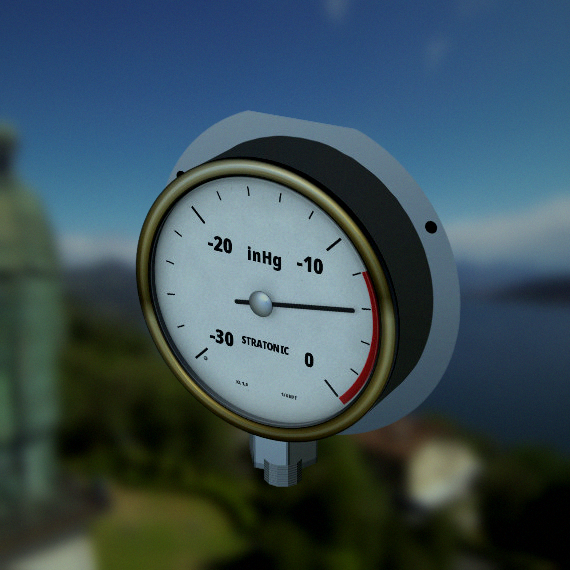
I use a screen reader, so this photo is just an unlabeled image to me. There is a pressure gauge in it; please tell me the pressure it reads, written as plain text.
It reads -6 inHg
